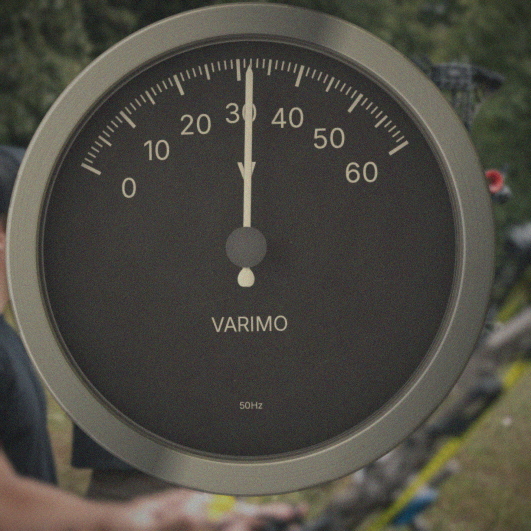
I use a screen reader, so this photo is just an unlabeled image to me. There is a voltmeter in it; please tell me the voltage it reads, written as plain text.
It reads 32 V
